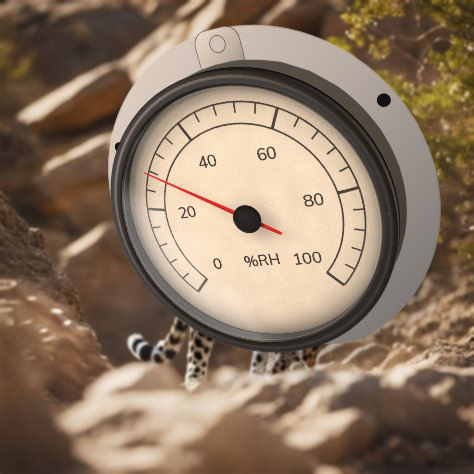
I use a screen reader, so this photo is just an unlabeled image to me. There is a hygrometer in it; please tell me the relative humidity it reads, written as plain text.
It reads 28 %
